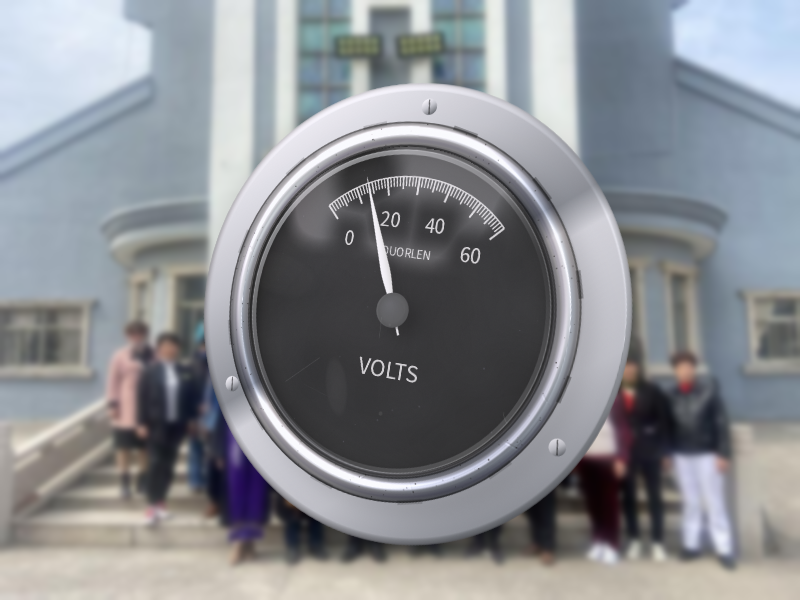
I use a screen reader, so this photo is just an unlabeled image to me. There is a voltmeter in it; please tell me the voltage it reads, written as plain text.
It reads 15 V
